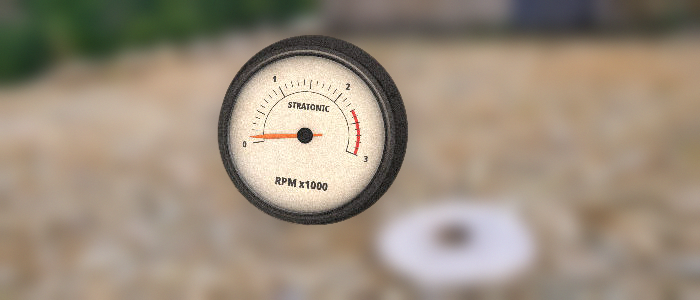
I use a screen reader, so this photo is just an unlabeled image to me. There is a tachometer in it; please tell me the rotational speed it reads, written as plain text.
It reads 100 rpm
